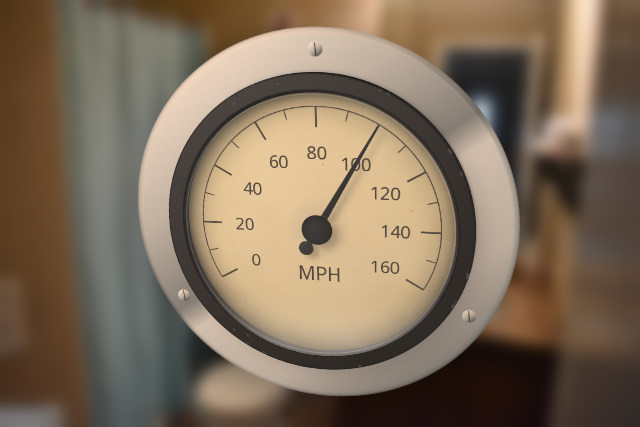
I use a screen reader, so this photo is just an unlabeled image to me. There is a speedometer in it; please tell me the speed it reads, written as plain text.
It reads 100 mph
